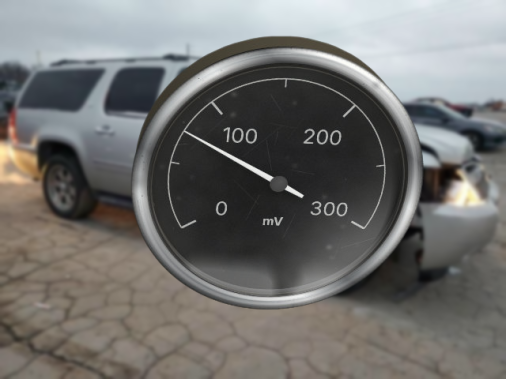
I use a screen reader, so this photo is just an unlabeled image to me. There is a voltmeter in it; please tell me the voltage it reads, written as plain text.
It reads 75 mV
